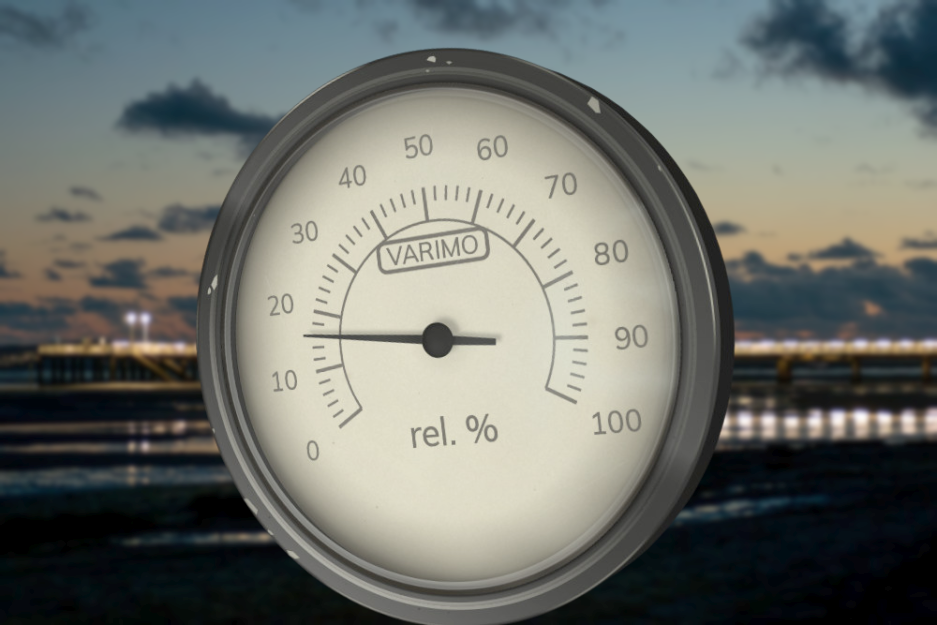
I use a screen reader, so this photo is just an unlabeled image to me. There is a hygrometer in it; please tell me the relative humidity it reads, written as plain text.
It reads 16 %
